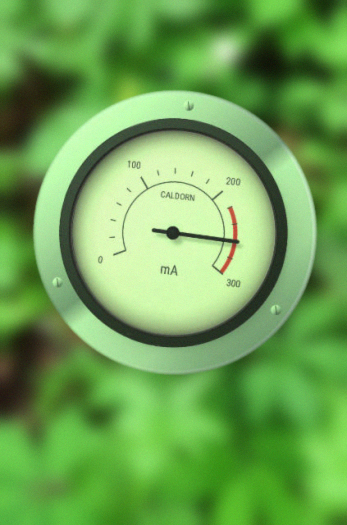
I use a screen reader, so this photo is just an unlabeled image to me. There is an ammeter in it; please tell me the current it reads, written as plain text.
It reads 260 mA
